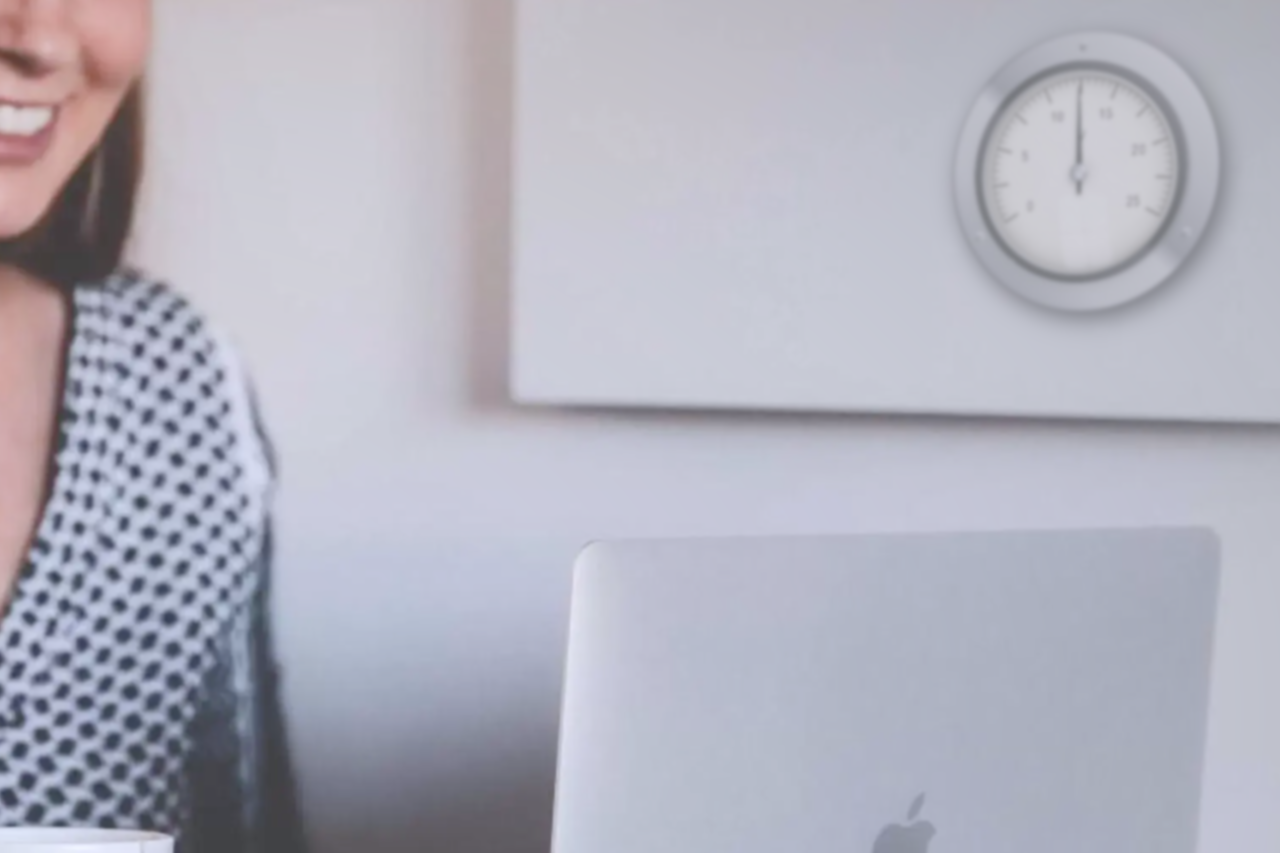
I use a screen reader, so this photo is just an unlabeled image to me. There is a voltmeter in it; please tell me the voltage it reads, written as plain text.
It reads 12.5 V
